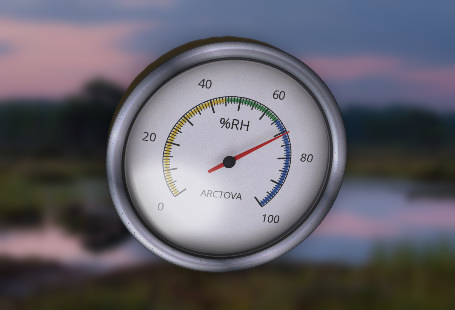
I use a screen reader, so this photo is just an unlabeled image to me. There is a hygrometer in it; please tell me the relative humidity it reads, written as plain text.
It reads 70 %
